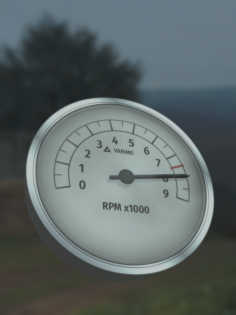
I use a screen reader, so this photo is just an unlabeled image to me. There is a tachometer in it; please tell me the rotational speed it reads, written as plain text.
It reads 8000 rpm
